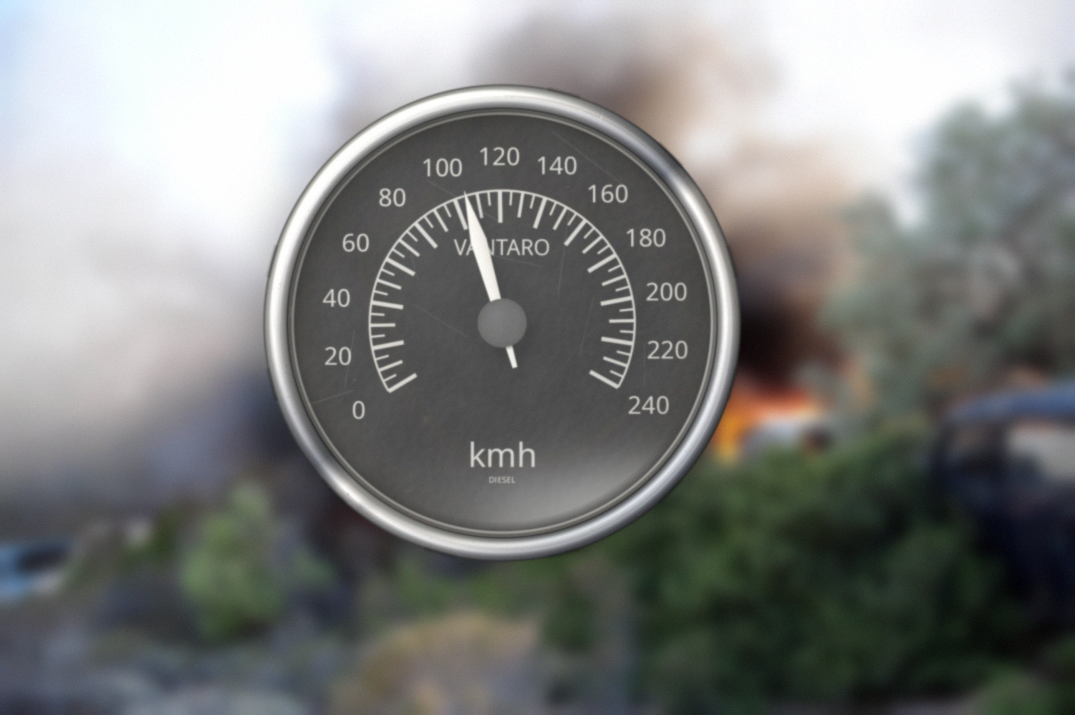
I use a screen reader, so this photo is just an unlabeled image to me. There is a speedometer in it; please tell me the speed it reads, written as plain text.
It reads 105 km/h
